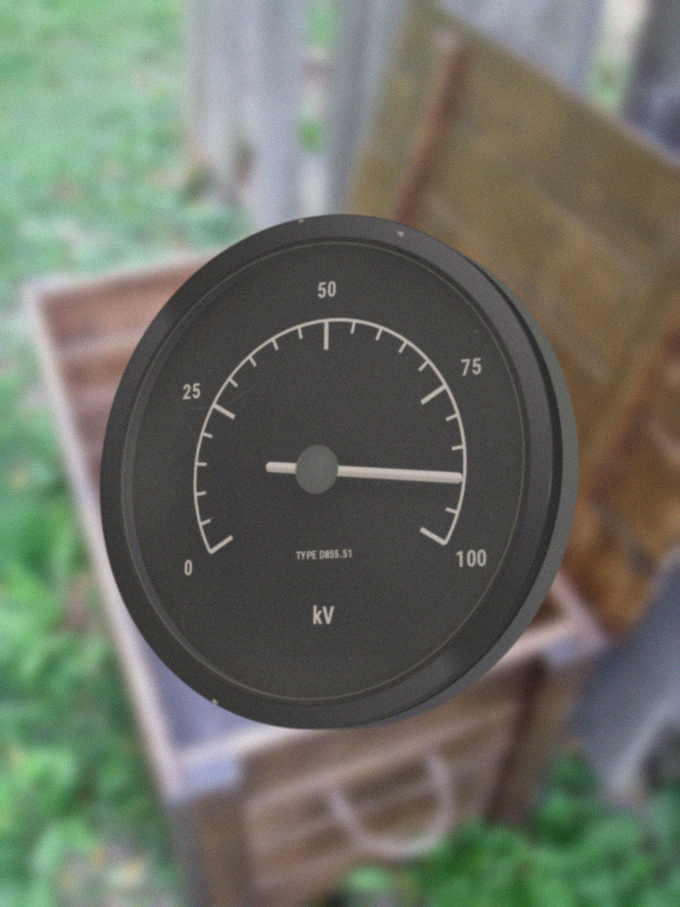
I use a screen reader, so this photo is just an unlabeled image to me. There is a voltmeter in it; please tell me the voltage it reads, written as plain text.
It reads 90 kV
